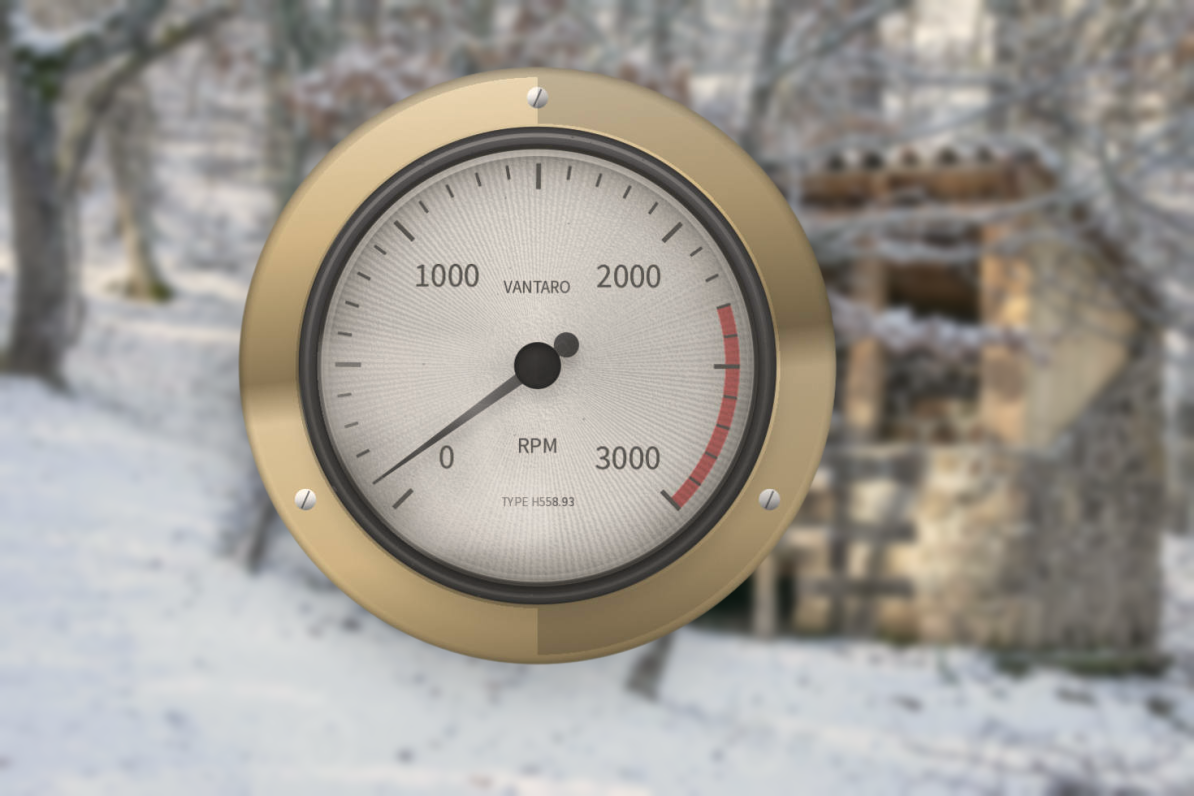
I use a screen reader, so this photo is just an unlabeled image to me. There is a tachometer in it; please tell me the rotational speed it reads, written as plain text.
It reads 100 rpm
